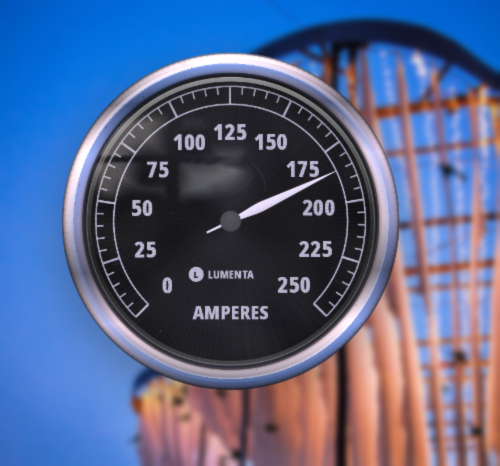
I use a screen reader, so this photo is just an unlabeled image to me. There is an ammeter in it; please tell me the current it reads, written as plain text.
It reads 185 A
